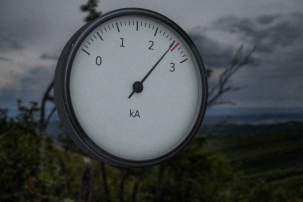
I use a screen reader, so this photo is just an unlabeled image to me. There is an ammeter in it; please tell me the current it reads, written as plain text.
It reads 2.5 kA
